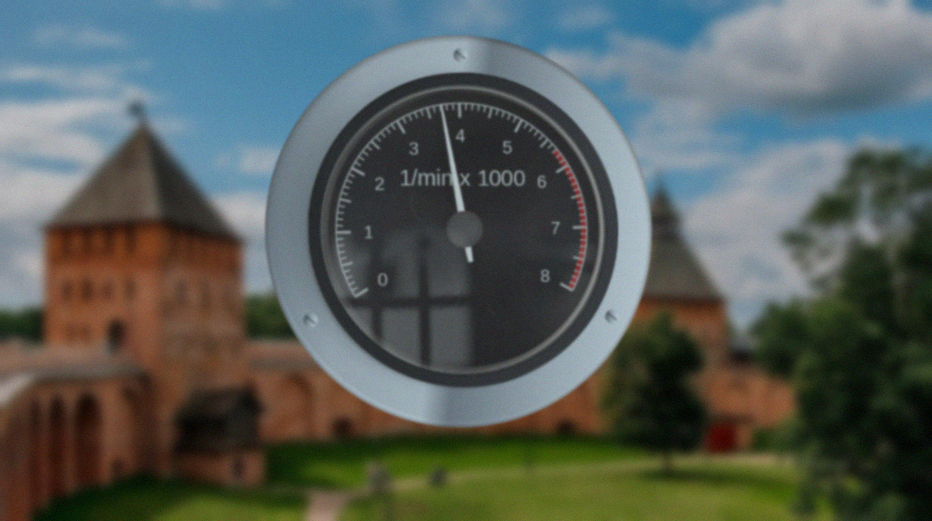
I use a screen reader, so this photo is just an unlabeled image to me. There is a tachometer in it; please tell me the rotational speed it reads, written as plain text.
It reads 3700 rpm
